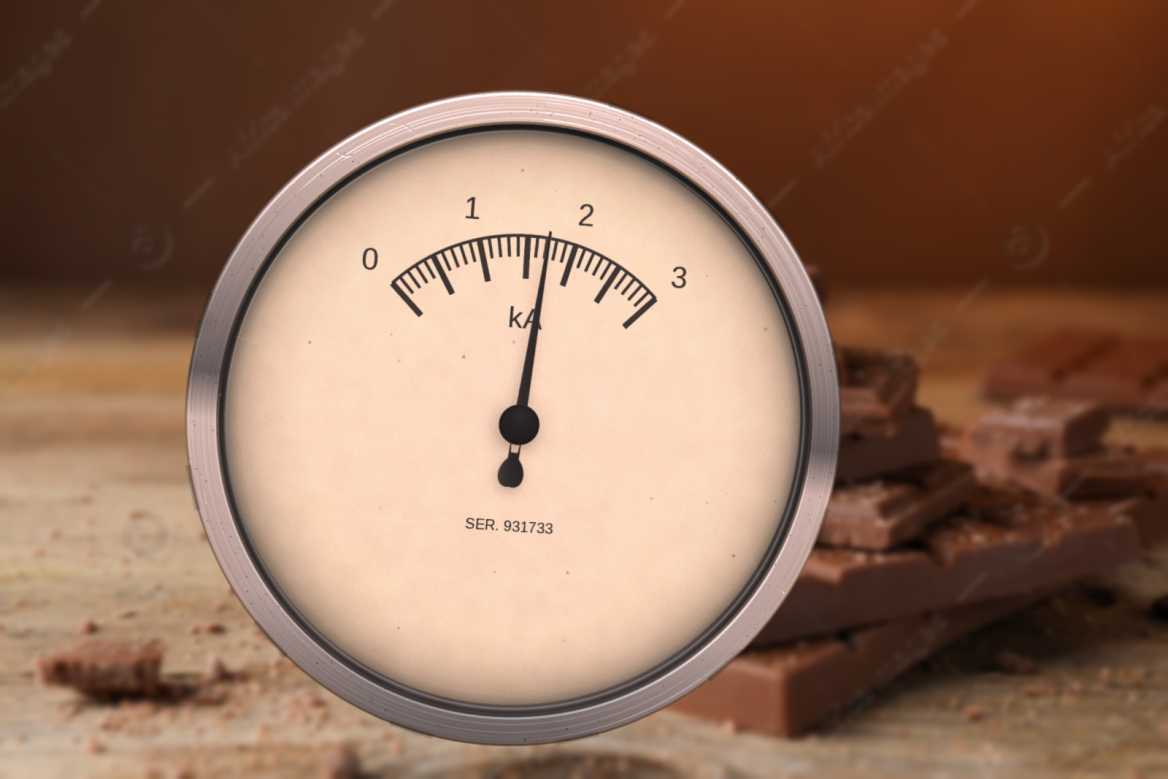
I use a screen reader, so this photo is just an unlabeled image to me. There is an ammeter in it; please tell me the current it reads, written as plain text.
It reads 1.7 kA
